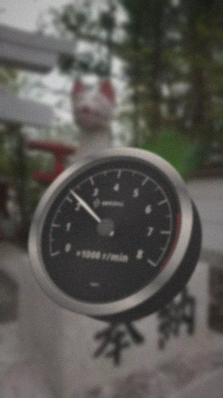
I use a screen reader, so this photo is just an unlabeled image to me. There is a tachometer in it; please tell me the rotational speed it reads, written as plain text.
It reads 2250 rpm
